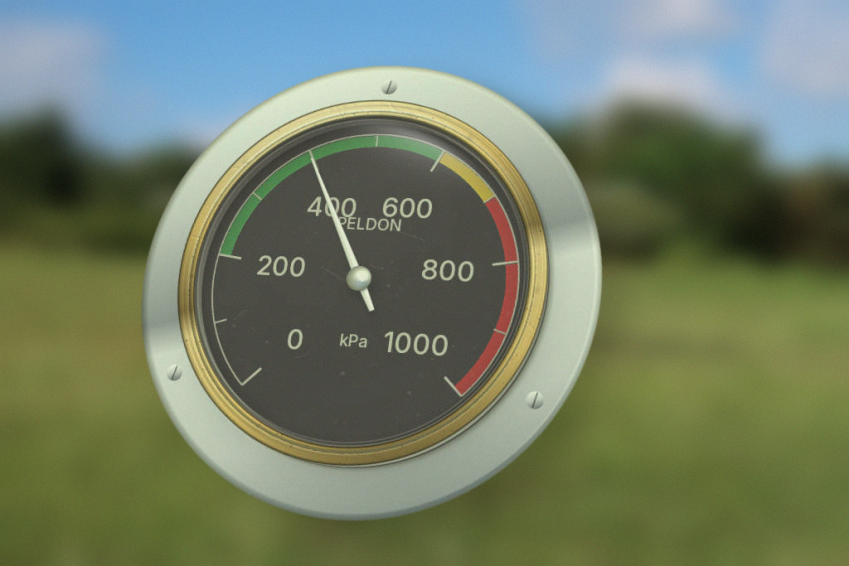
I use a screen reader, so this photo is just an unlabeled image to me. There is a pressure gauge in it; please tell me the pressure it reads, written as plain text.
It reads 400 kPa
